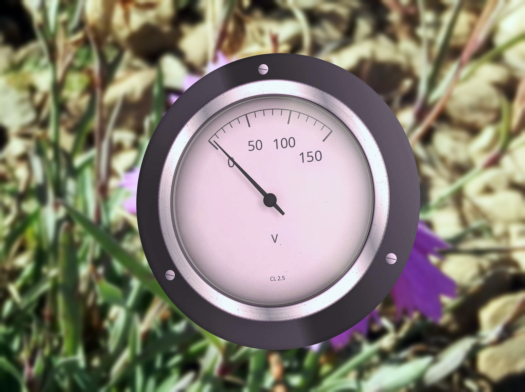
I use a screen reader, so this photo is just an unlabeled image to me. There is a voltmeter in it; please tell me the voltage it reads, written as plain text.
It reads 5 V
